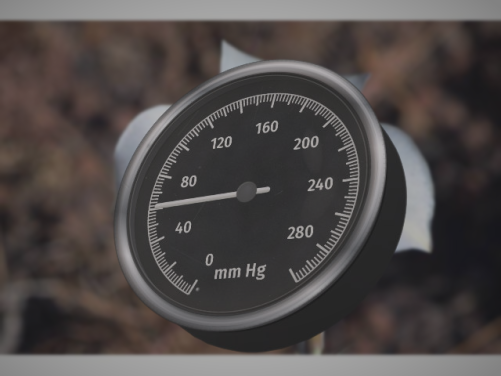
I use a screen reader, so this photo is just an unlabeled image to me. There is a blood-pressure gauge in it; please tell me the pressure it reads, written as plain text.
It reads 60 mmHg
